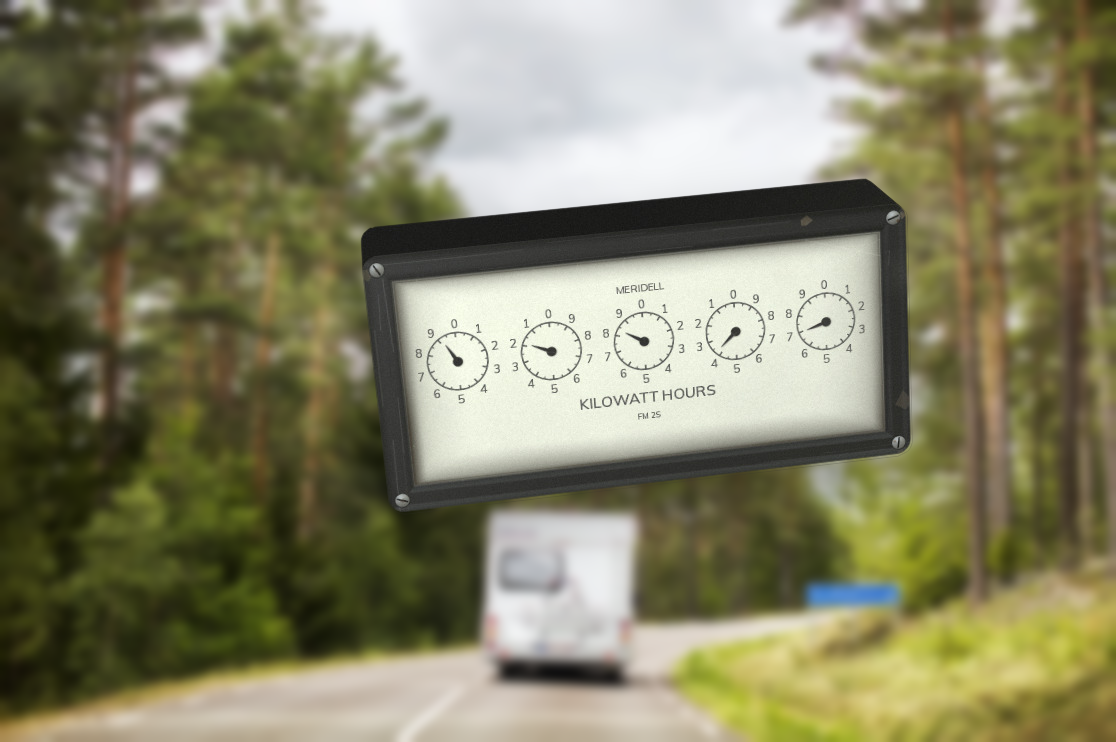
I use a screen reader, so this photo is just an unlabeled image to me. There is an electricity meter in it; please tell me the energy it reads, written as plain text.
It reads 91837 kWh
